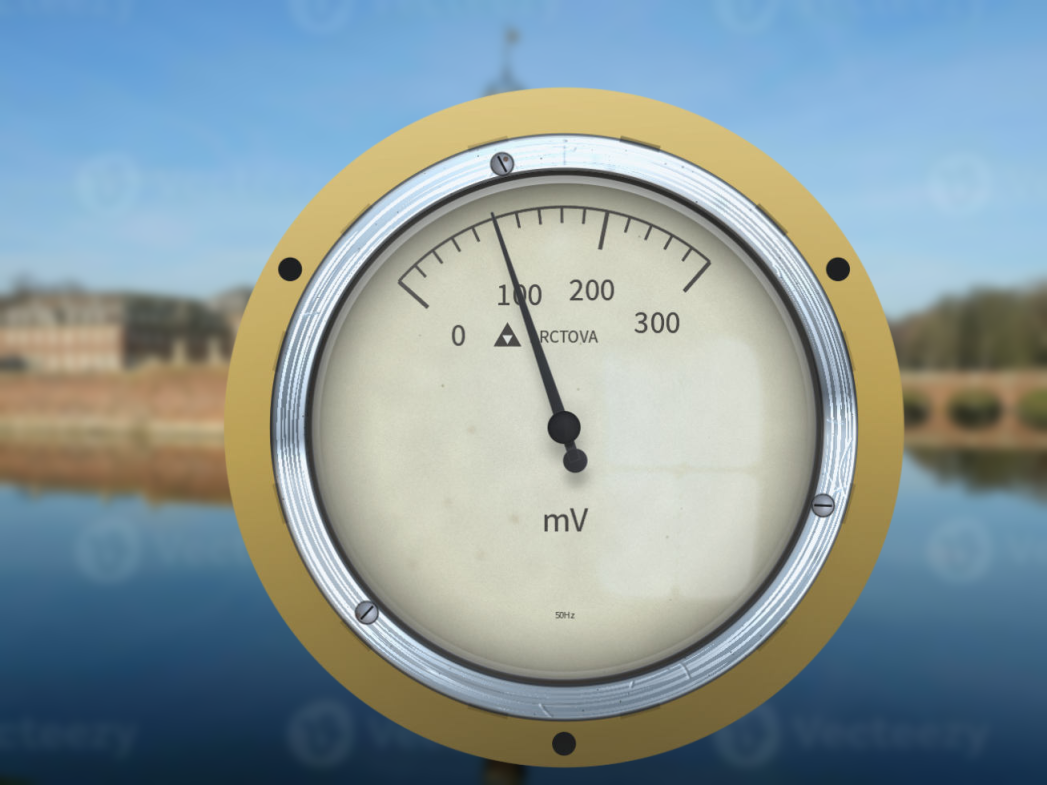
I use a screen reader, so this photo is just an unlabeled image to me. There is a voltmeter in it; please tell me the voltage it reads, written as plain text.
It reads 100 mV
